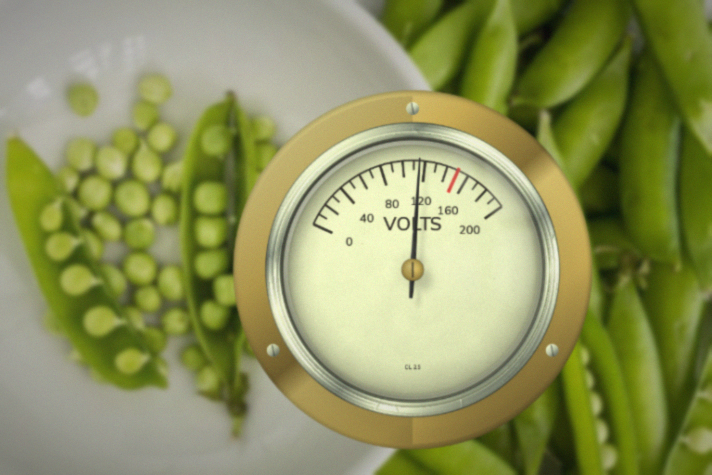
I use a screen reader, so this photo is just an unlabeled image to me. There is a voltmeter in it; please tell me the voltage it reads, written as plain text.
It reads 115 V
